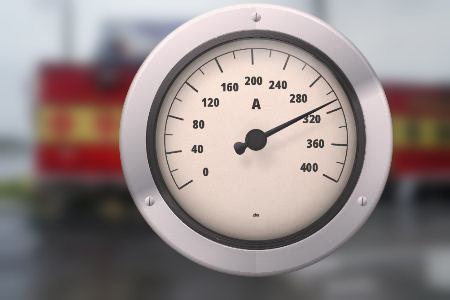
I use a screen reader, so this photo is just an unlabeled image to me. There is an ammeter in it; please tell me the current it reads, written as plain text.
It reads 310 A
